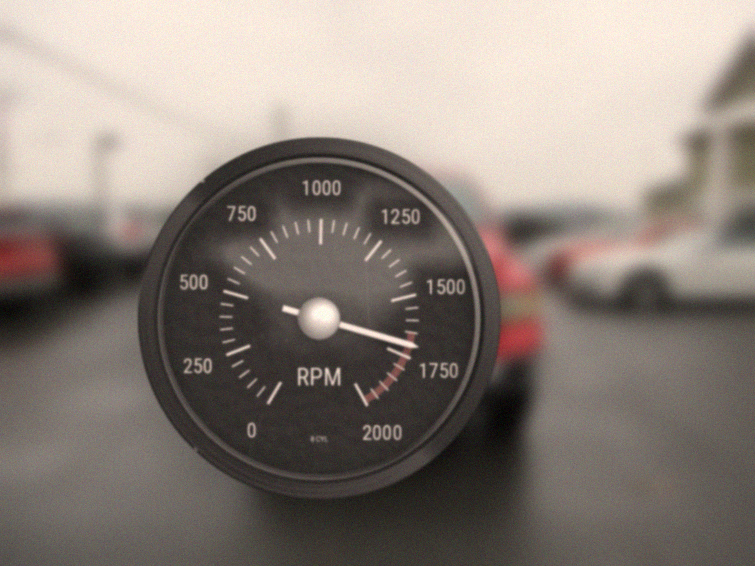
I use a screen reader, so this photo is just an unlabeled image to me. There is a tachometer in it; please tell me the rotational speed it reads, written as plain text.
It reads 1700 rpm
